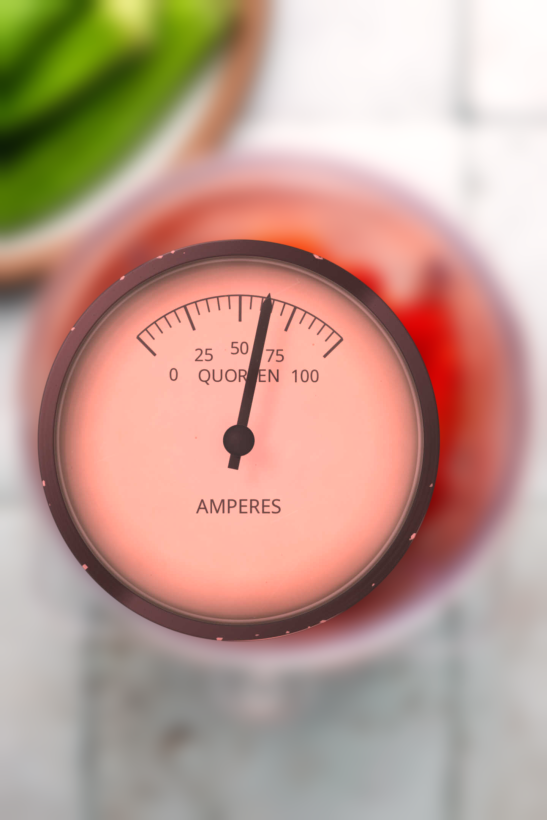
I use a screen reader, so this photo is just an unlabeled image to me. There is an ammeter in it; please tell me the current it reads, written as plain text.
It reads 62.5 A
